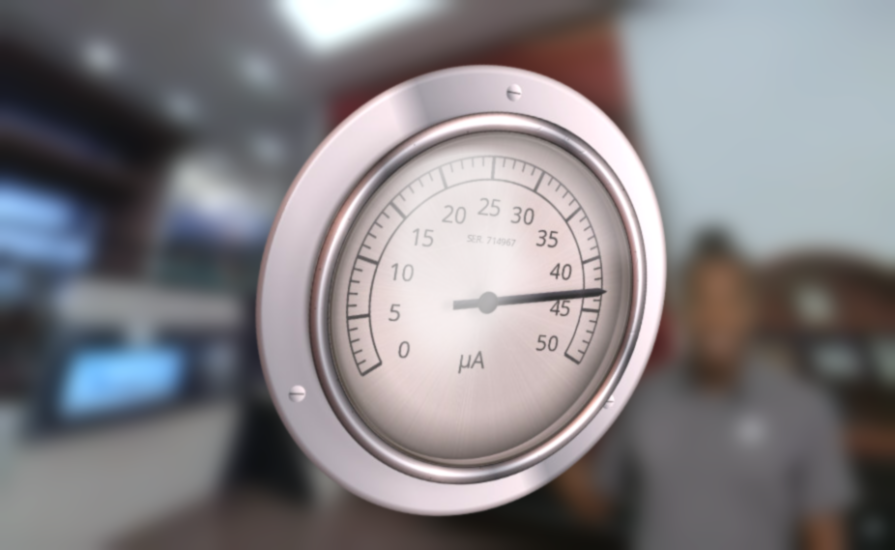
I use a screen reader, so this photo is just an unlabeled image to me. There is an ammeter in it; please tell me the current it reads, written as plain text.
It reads 43 µA
